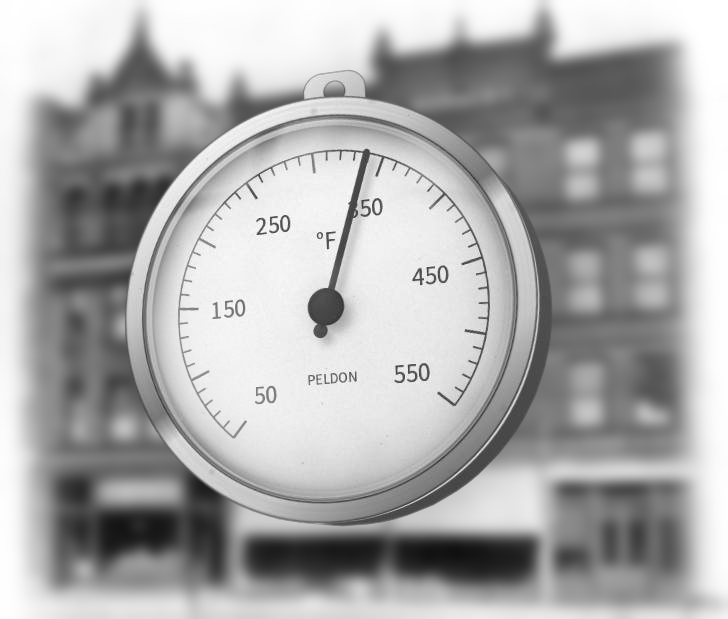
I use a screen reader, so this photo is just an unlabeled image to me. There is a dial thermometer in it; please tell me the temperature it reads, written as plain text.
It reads 340 °F
